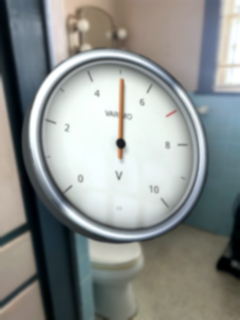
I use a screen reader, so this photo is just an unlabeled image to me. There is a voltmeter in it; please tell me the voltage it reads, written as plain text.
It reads 5 V
